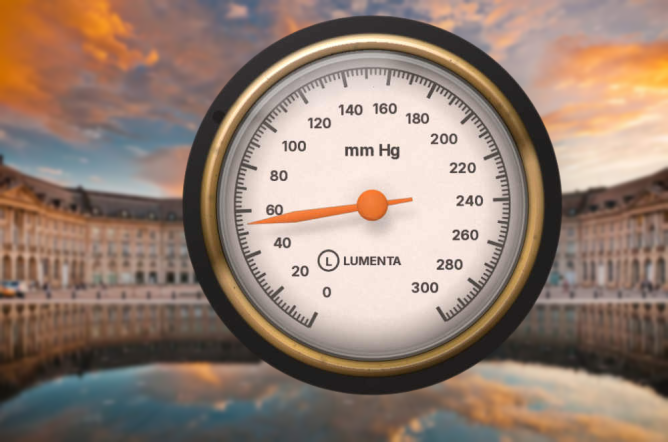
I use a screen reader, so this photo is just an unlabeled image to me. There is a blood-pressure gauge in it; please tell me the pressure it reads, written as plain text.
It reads 54 mmHg
